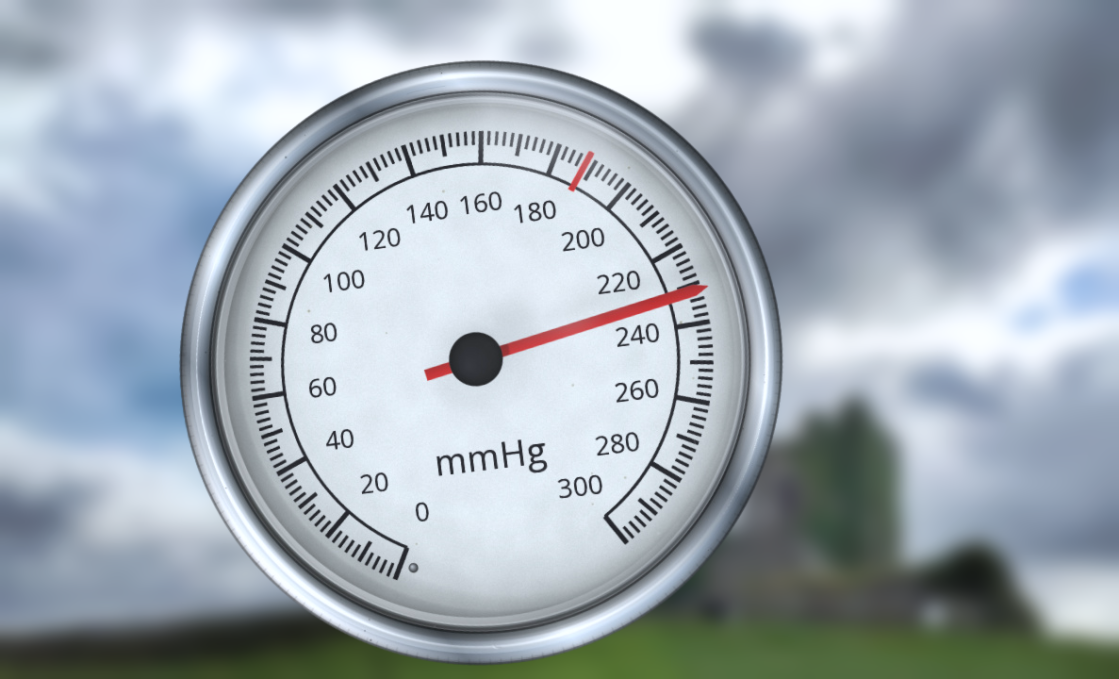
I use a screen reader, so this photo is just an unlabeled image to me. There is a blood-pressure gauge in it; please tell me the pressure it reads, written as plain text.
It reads 232 mmHg
